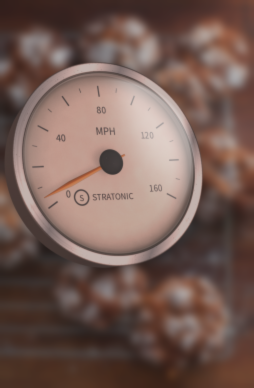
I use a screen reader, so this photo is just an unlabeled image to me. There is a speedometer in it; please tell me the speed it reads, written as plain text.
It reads 5 mph
